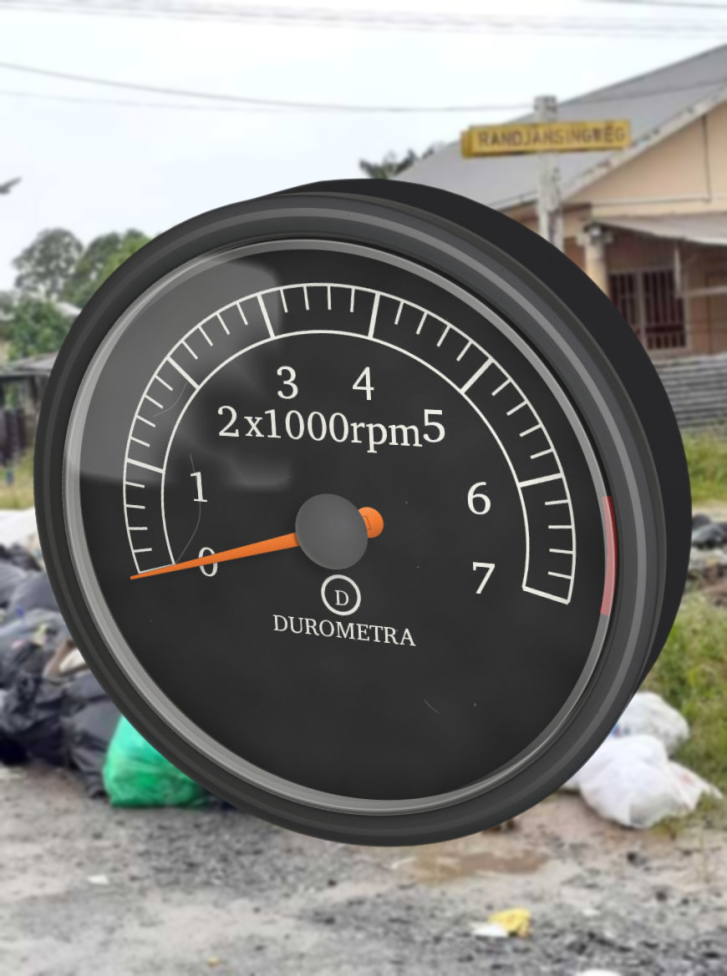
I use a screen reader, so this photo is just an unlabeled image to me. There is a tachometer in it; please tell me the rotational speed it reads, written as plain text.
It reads 0 rpm
